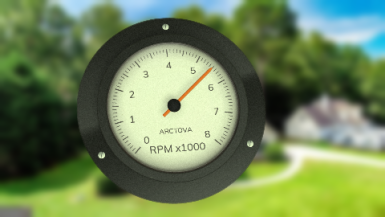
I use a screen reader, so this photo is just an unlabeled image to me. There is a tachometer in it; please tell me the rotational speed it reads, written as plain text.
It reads 5500 rpm
